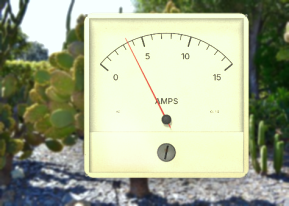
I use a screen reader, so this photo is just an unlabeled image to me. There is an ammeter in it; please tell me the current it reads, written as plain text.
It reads 3.5 A
